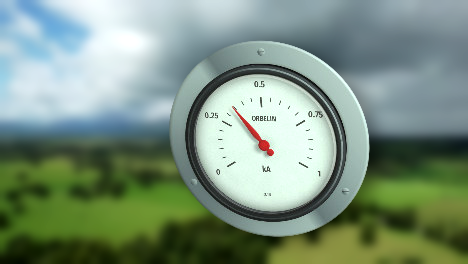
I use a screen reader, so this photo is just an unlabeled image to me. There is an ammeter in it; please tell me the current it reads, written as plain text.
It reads 0.35 kA
